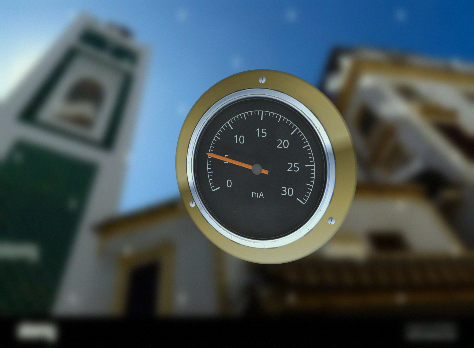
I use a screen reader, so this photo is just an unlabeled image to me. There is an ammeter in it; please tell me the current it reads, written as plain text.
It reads 5 mA
